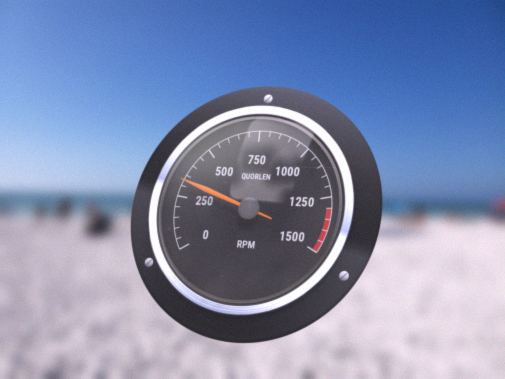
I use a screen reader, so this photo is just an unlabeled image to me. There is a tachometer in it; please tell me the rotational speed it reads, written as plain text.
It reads 325 rpm
